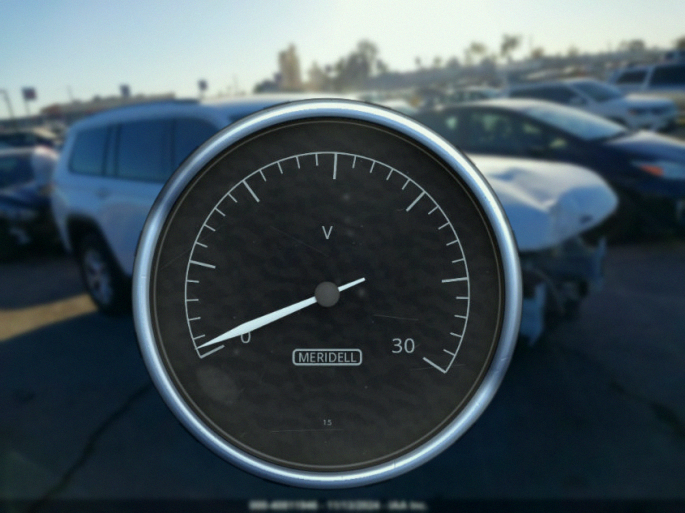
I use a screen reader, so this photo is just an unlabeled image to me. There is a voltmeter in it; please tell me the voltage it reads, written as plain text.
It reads 0.5 V
